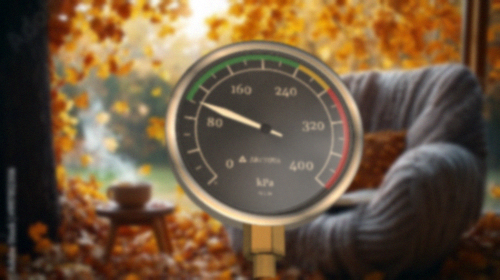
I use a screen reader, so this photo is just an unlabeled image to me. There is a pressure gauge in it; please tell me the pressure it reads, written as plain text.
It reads 100 kPa
